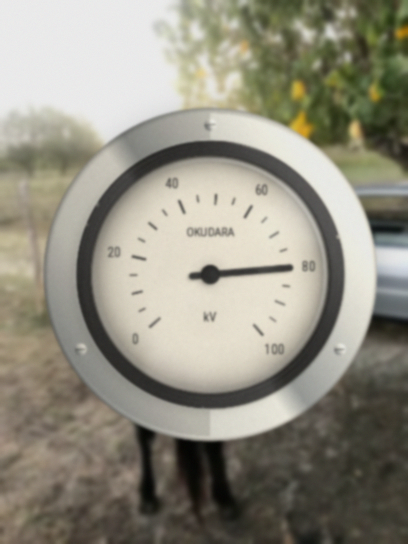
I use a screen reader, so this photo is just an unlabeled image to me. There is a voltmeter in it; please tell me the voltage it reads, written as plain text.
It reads 80 kV
